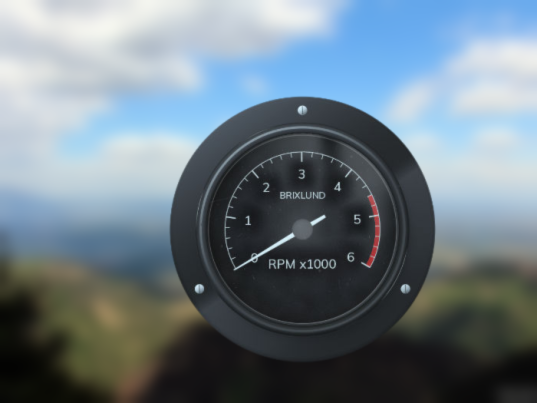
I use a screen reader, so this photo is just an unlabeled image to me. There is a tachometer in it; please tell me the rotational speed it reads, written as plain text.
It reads 0 rpm
